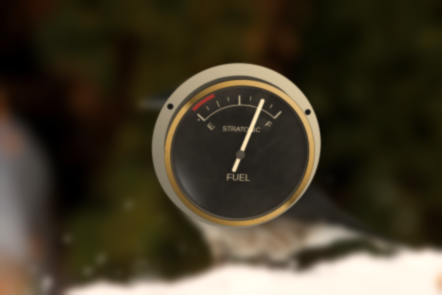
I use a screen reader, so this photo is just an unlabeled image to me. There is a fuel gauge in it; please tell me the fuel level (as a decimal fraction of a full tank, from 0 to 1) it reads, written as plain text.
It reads 0.75
